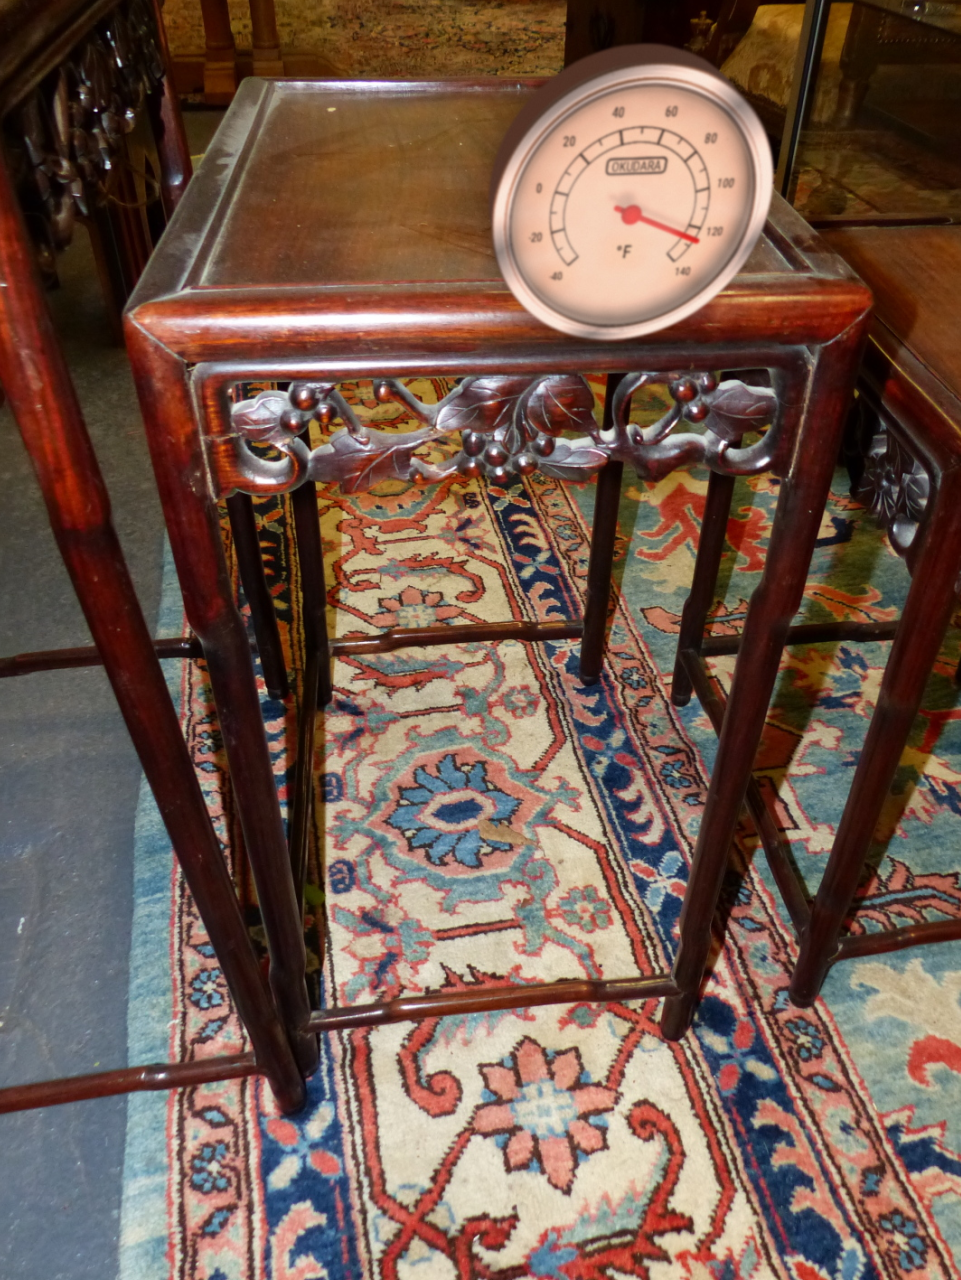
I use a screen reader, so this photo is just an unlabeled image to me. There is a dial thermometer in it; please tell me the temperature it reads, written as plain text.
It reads 125 °F
